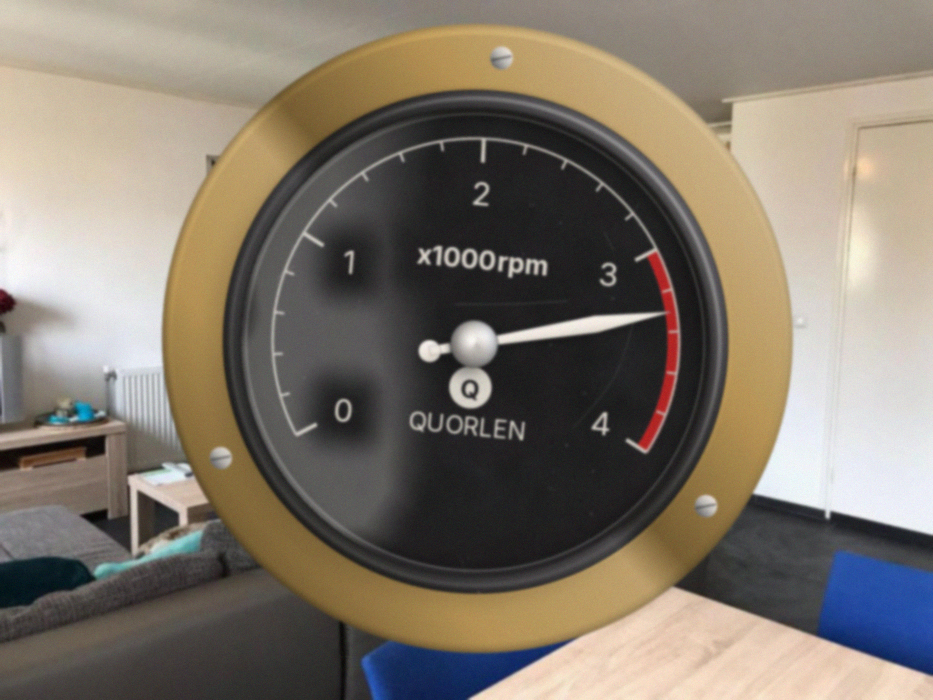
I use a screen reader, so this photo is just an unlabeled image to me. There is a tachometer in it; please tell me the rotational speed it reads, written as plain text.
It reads 3300 rpm
